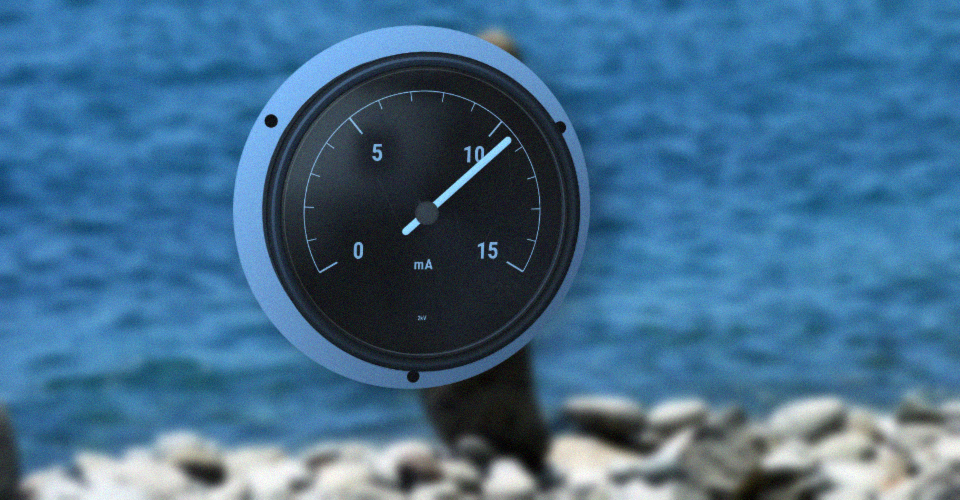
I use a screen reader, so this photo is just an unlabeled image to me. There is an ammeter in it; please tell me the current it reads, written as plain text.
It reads 10.5 mA
